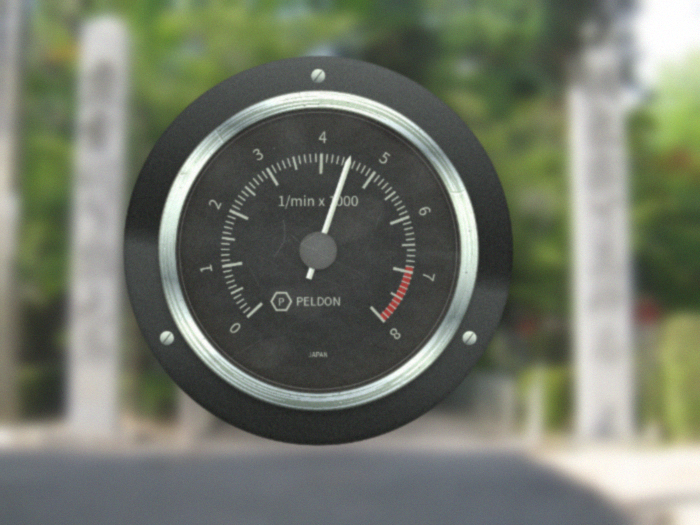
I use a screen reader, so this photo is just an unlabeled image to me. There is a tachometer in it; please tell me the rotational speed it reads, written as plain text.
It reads 4500 rpm
